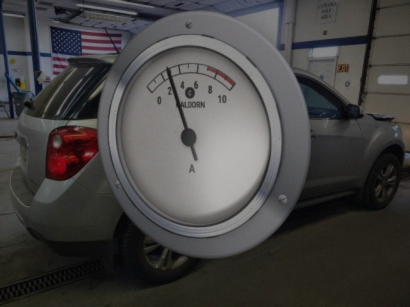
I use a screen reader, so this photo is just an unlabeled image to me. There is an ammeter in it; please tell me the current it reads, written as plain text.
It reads 3 A
